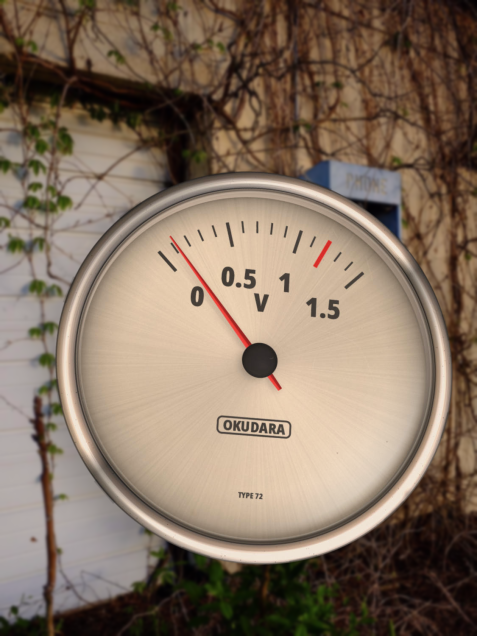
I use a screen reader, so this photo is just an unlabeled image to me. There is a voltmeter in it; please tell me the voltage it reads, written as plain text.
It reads 0.1 V
